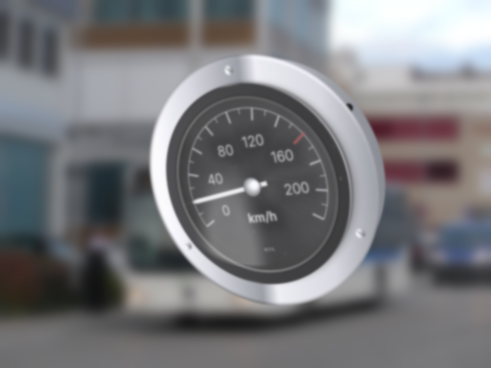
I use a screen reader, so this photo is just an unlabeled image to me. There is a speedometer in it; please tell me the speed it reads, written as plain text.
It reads 20 km/h
